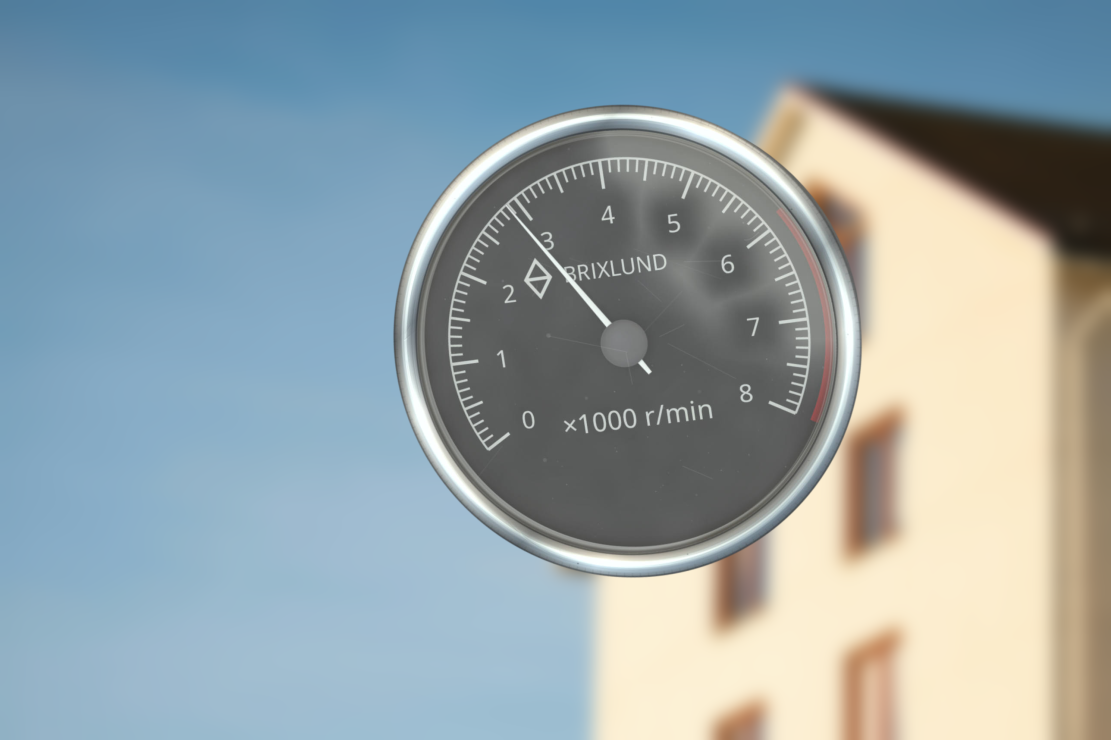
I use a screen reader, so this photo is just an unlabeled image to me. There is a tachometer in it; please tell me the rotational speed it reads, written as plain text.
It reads 2900 rpm
